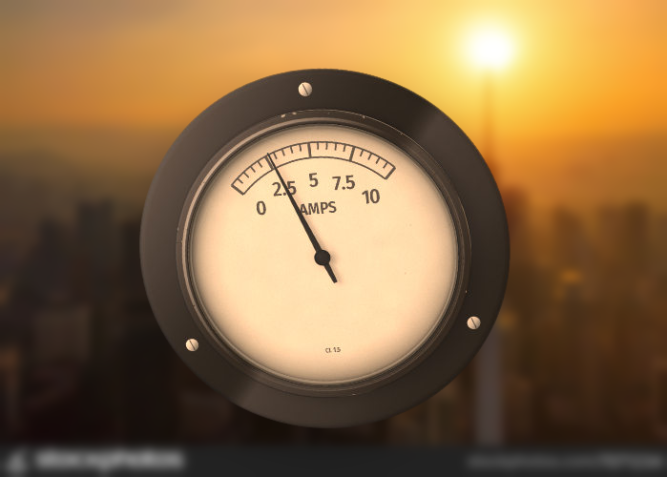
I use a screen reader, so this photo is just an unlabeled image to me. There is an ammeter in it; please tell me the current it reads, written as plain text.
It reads 2.75 A
